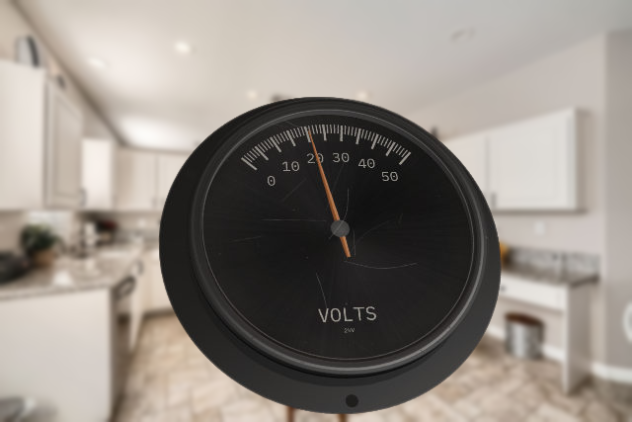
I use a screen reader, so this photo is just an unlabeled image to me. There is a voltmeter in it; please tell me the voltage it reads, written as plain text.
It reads 20 V
